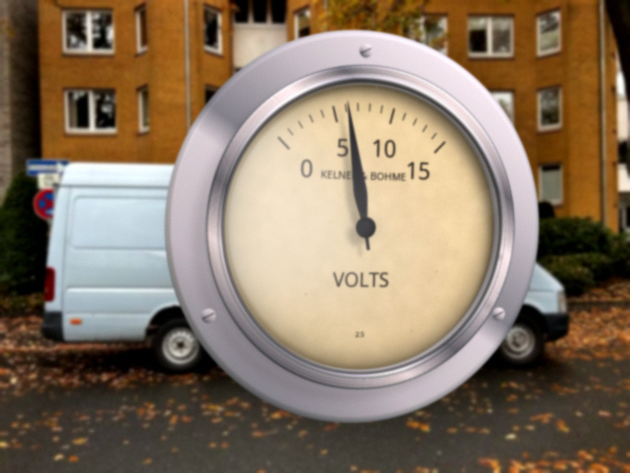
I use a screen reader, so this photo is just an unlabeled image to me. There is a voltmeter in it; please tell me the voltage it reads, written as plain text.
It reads 6 V
